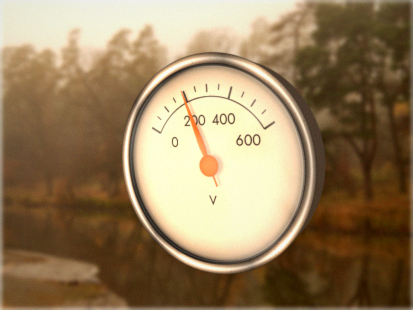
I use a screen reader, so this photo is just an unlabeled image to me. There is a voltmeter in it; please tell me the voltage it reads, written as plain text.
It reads 200 V
